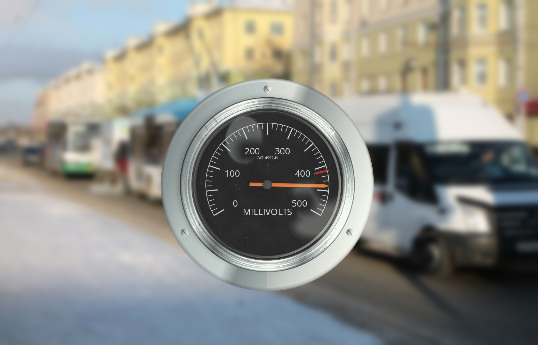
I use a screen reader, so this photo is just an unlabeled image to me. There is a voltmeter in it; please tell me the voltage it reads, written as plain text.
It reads 440 mV
